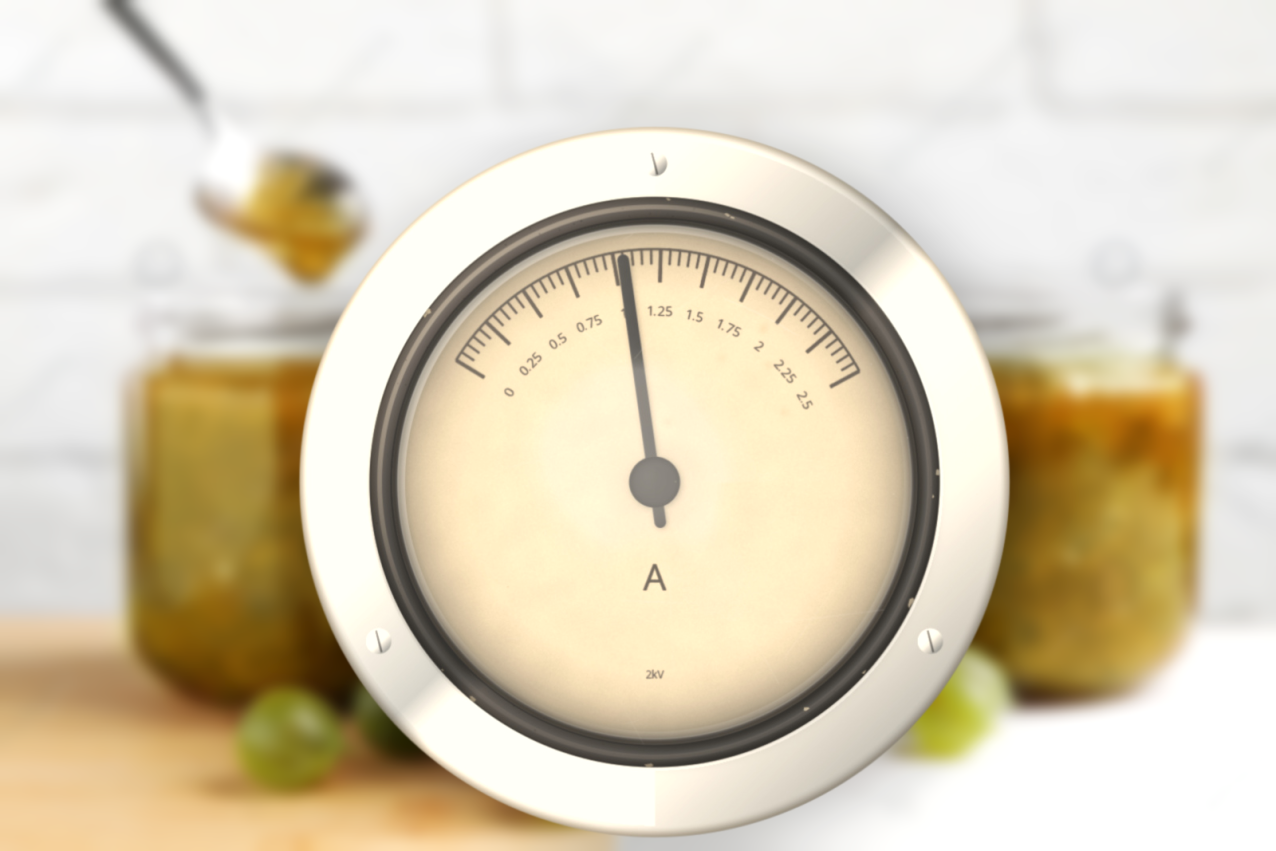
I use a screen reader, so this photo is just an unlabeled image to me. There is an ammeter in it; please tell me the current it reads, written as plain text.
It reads 1.05 A
